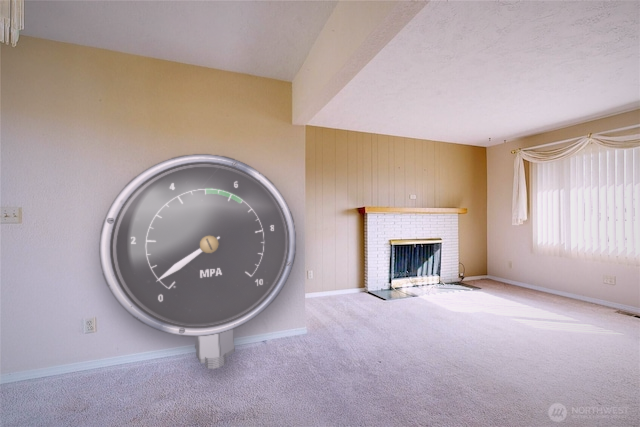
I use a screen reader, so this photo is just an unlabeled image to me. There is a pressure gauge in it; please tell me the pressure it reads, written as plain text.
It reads 0.5 MPa
